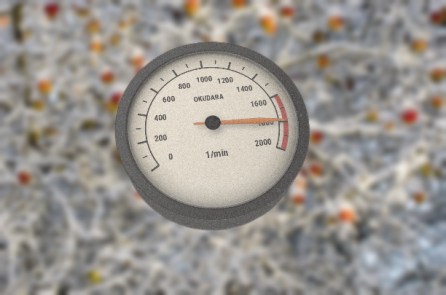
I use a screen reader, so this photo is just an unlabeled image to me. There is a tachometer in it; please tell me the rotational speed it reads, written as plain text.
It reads 1800 rpm
